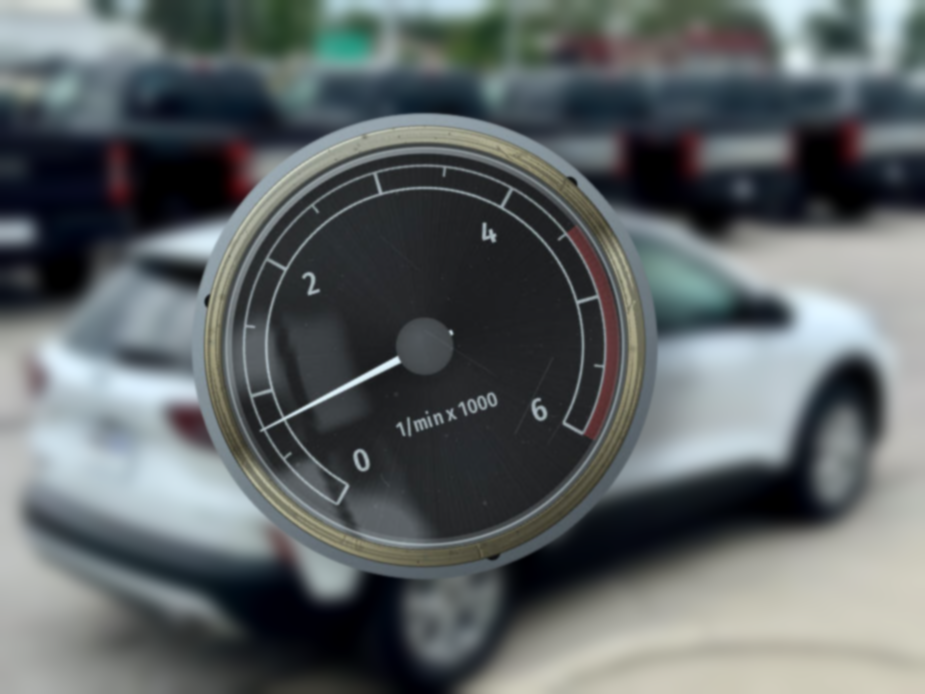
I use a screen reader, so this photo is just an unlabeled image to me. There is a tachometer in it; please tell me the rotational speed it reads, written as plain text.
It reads 750 rpm
